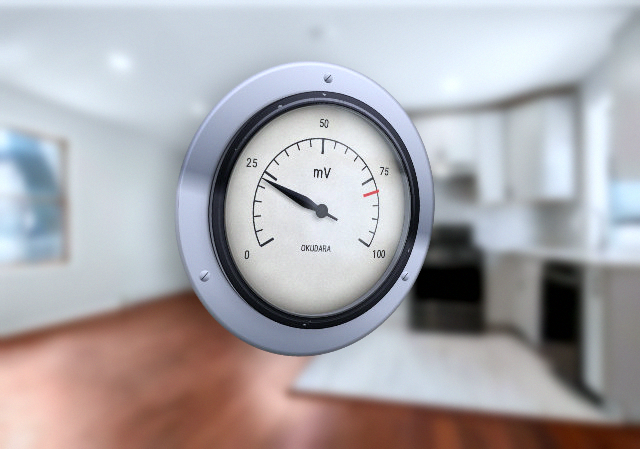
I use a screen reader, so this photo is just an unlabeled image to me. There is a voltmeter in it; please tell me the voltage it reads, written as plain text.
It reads 22.5 mV
